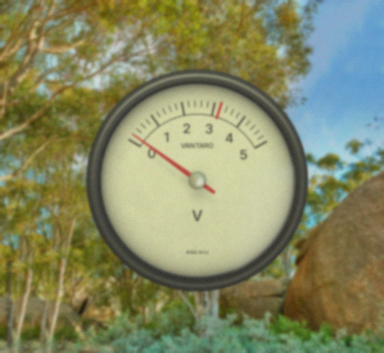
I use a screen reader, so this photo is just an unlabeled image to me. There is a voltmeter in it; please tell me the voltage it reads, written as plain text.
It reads 0.2 V
